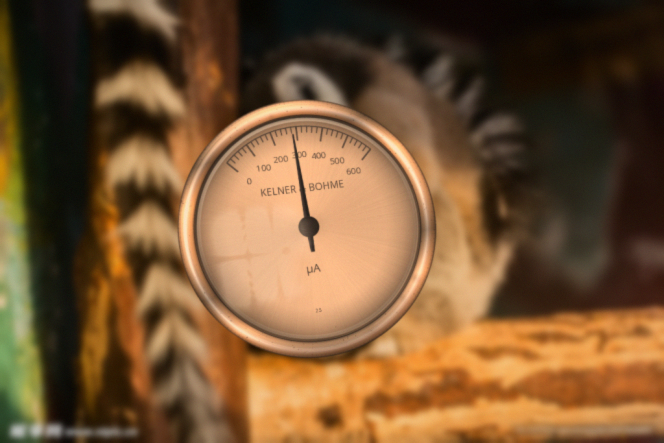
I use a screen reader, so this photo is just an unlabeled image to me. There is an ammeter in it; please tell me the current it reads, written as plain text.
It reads 280 µA
